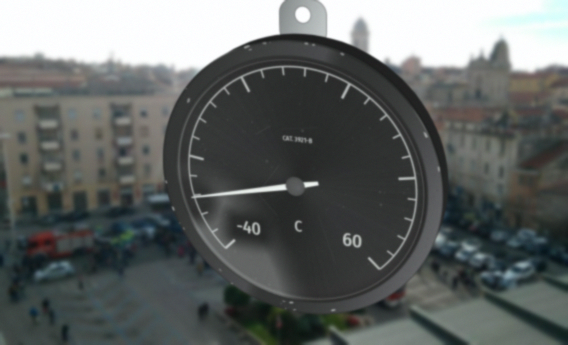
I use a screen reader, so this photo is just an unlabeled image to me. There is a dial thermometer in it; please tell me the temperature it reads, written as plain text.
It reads -28 °C
